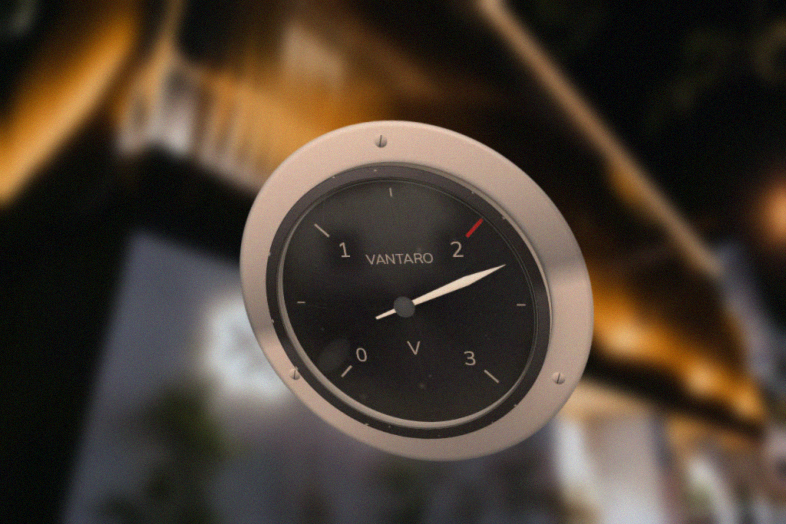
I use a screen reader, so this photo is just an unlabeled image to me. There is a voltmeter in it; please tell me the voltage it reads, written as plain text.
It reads 2.25 V
